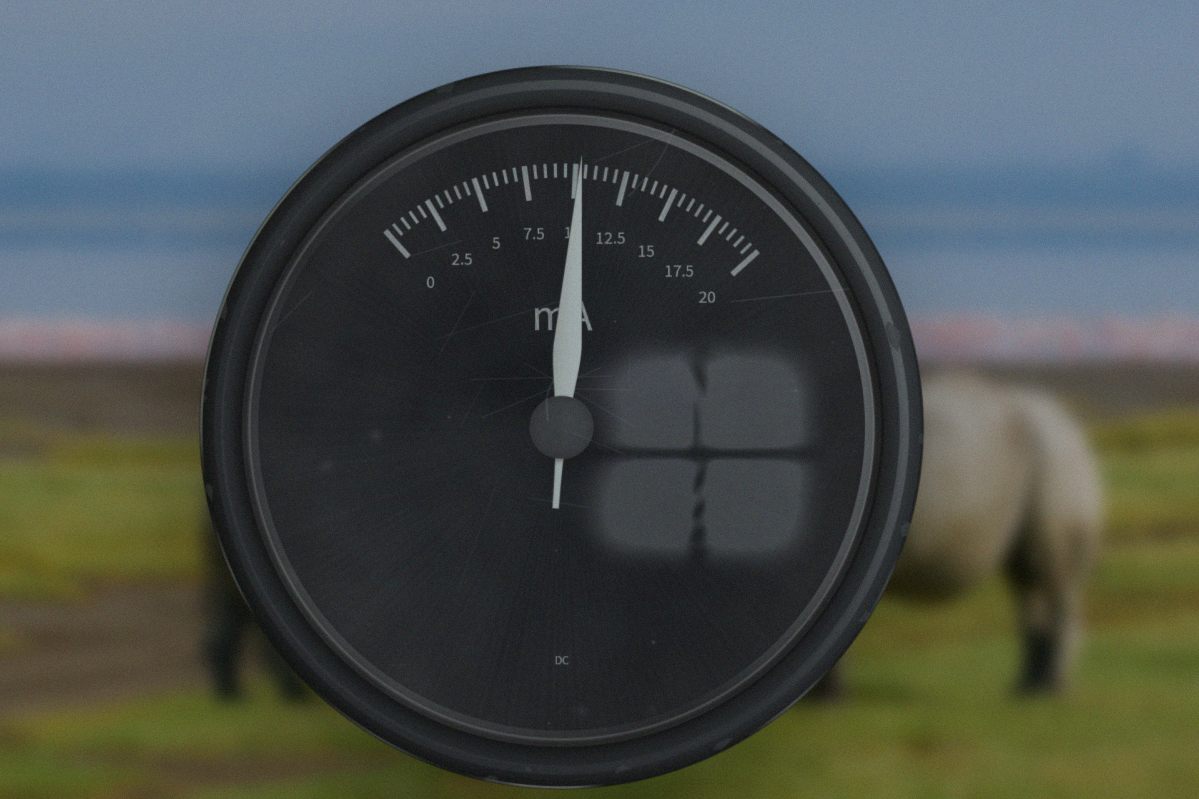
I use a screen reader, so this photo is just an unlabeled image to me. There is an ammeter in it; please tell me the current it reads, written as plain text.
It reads 10.25 mA
